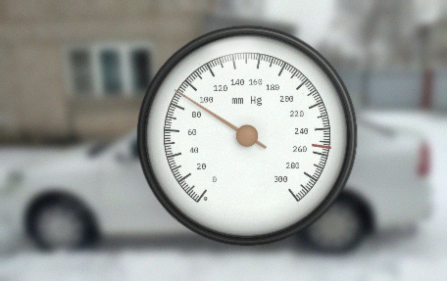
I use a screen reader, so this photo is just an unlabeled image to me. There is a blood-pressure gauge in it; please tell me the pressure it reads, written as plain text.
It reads 90 mmHg
